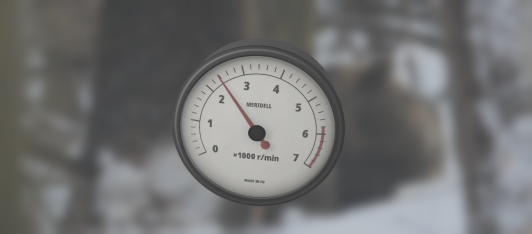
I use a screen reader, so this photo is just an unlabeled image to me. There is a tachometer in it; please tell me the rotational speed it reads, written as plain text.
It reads 2400 rpm
